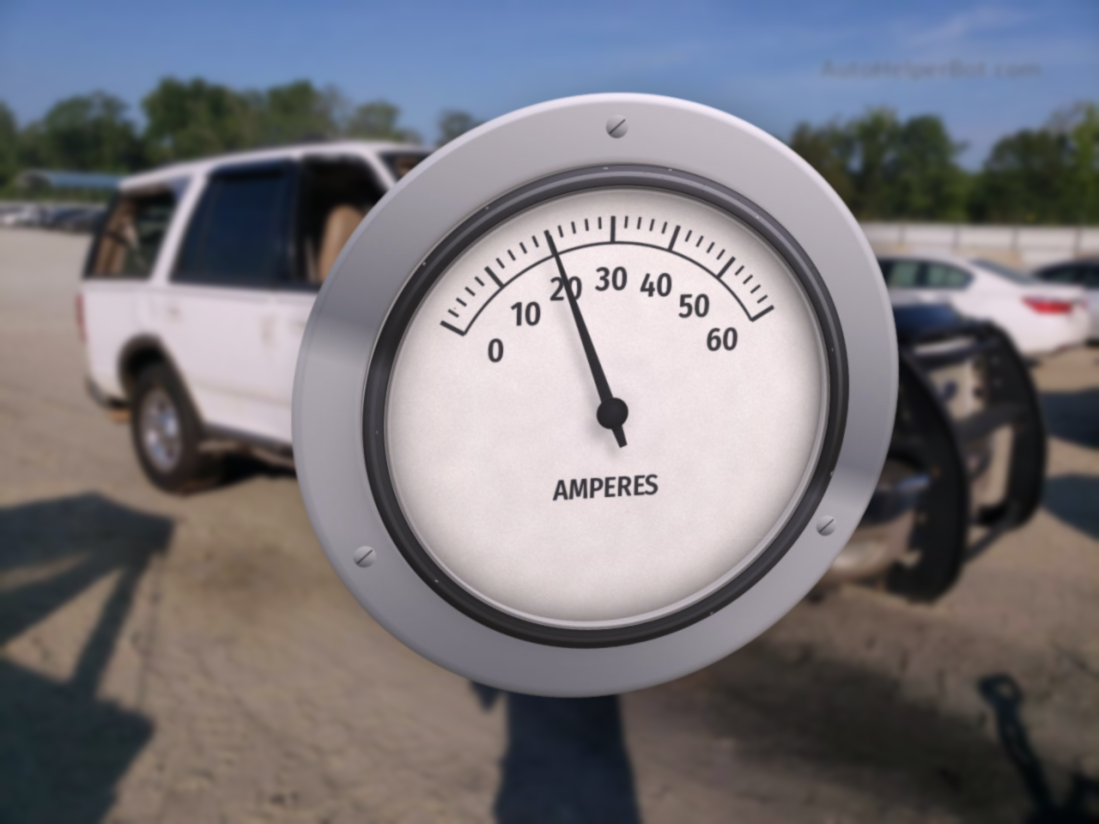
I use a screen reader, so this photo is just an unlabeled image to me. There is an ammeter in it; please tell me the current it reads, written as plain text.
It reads 20 A
